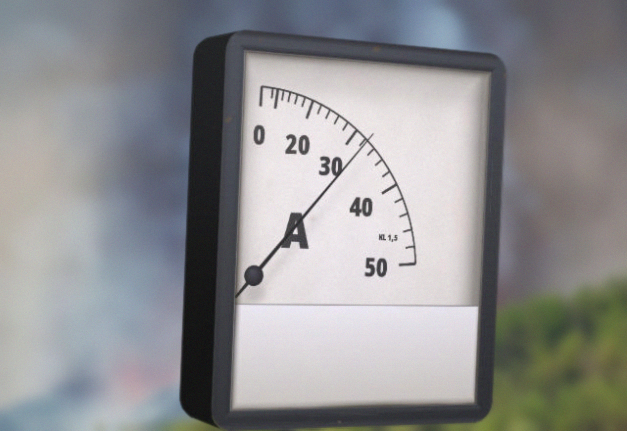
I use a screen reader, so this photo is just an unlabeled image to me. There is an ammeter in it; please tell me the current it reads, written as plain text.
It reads 32 A
